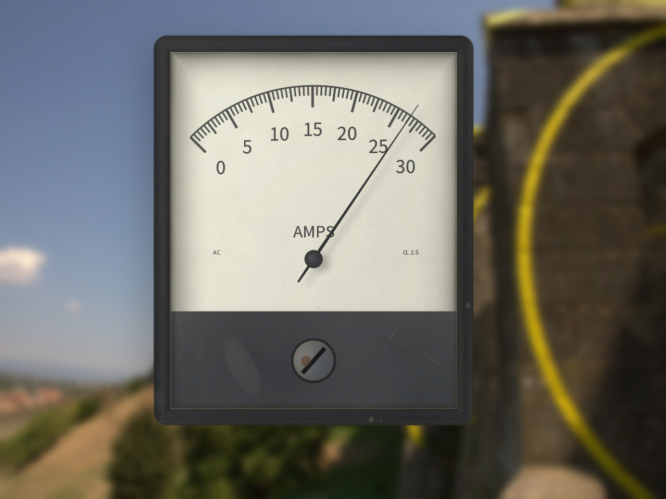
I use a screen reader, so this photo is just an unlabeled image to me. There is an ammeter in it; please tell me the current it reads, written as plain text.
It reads 26.5 A
